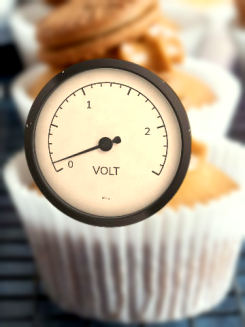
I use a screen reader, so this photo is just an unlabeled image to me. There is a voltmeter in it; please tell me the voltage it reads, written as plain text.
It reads 0.1 V
